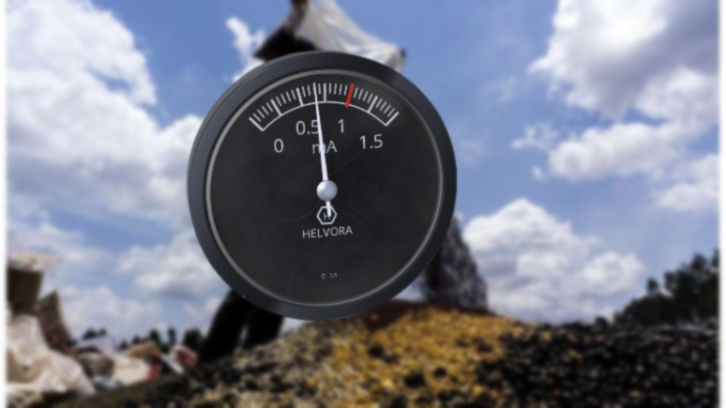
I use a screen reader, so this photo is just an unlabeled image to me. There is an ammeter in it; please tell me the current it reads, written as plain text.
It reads 0.65 mA
